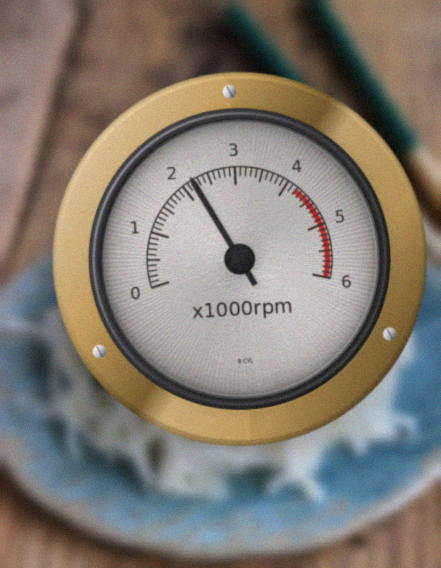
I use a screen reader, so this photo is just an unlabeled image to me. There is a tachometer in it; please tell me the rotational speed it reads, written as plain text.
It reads 2200 rpm
